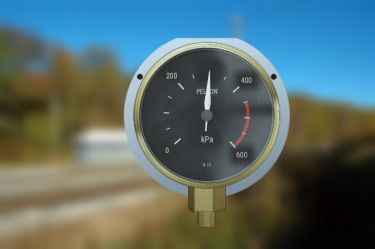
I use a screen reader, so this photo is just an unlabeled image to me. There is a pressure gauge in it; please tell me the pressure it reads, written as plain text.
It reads 300 kPa
